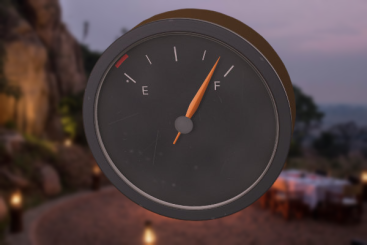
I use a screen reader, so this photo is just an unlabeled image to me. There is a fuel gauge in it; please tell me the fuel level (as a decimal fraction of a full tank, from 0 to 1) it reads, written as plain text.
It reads 0.875
